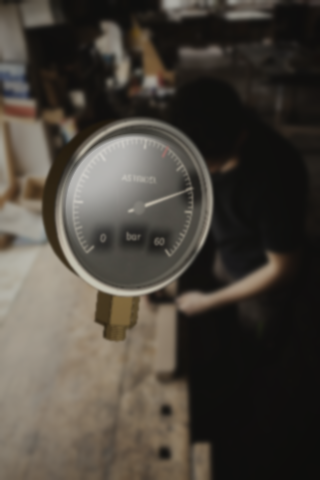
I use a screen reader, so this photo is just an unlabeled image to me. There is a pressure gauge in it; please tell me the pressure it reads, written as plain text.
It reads 45 bar
